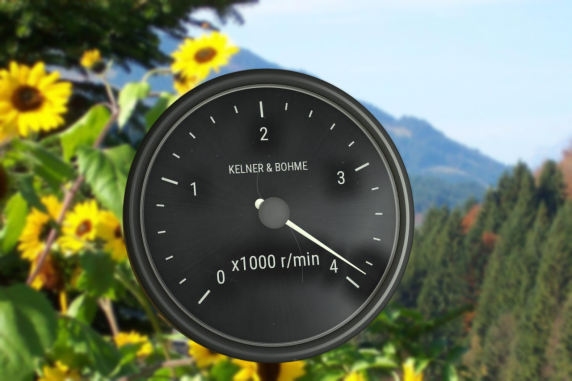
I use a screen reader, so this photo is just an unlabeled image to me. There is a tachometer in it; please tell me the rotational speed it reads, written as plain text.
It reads 3900 rpm
